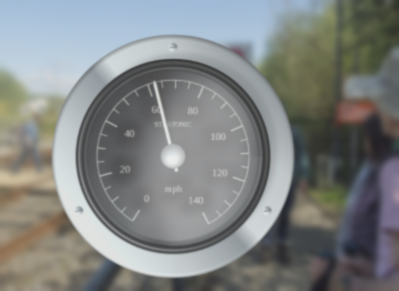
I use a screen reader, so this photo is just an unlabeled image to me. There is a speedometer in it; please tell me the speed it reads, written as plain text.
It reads 62.5 mph
